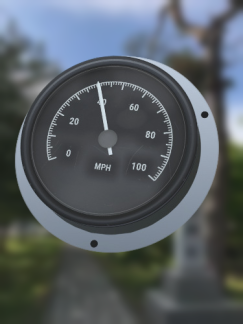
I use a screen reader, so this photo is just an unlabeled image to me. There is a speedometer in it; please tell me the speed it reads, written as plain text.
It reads 40 mph
